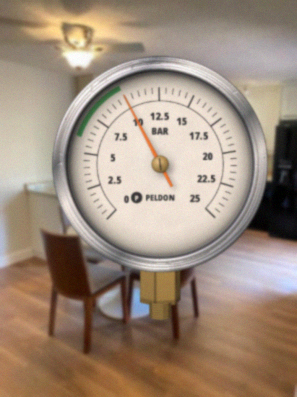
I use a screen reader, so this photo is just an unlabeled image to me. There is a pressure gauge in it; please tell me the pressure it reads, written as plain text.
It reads 10 bar
